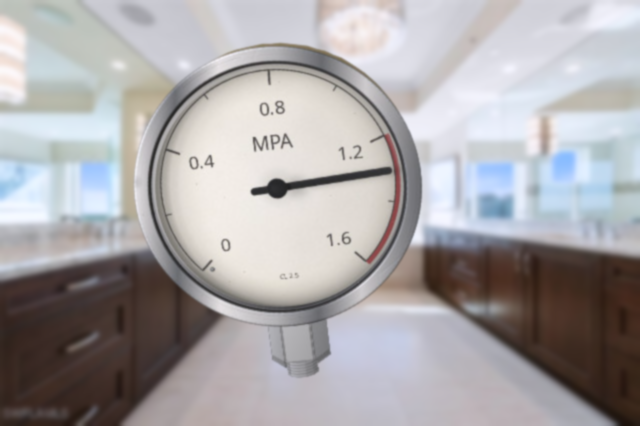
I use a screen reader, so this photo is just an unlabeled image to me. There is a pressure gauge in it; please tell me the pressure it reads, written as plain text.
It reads 1.3 MPa
